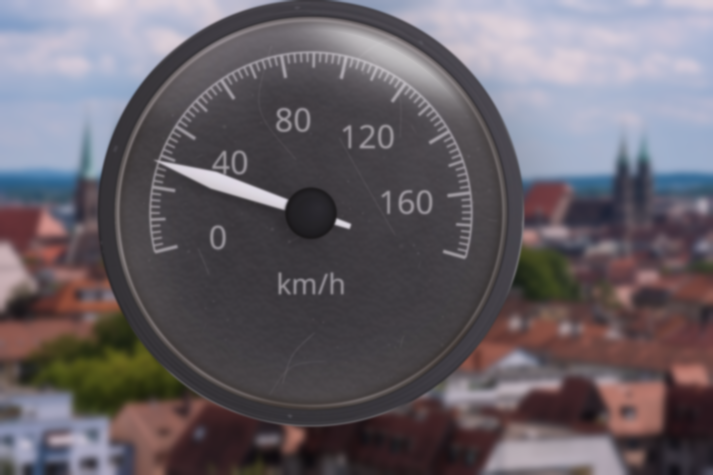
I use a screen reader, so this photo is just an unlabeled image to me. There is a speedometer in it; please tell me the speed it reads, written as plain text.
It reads 28 km/h
